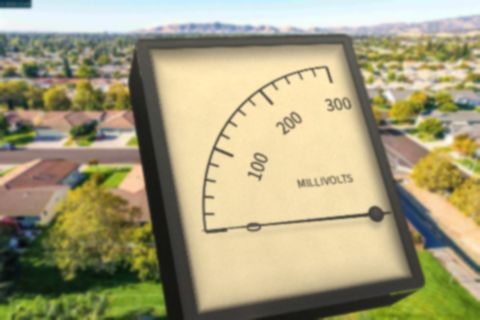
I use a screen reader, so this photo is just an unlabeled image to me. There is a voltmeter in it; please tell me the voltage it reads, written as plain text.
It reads 0 mV
